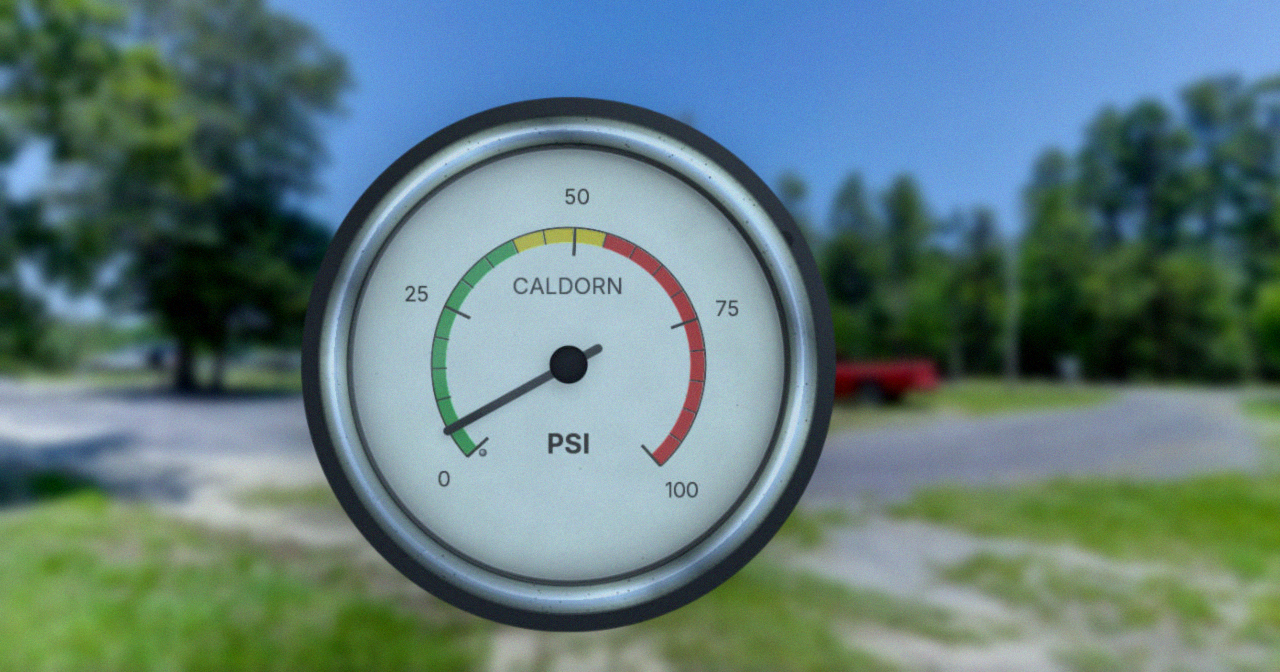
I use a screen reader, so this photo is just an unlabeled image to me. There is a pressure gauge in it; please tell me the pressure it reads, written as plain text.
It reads 5 psi
